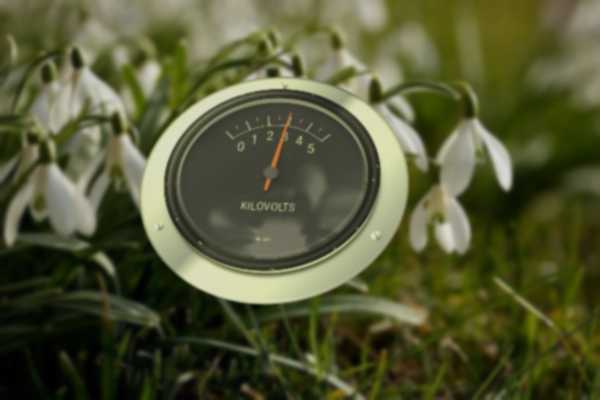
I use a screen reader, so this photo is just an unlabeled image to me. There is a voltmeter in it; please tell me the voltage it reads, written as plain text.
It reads 3 kV
